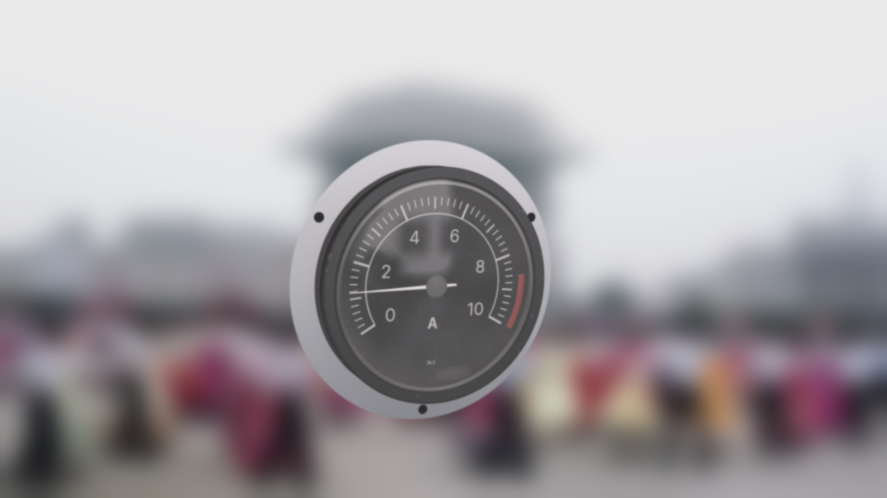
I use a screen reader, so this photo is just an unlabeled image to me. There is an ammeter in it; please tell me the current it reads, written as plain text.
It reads 1.2 A
